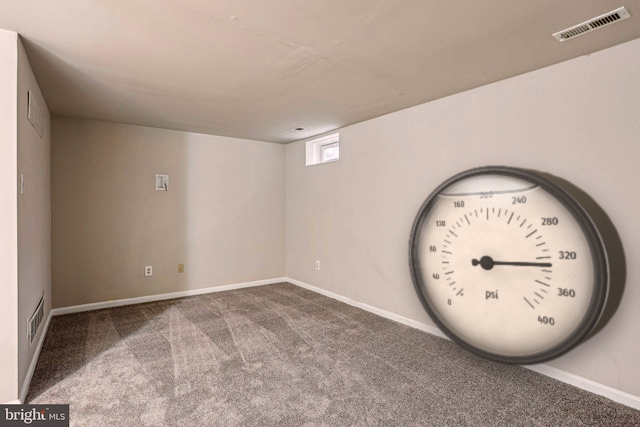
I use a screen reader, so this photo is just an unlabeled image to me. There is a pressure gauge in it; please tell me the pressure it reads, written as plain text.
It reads 330 psi
